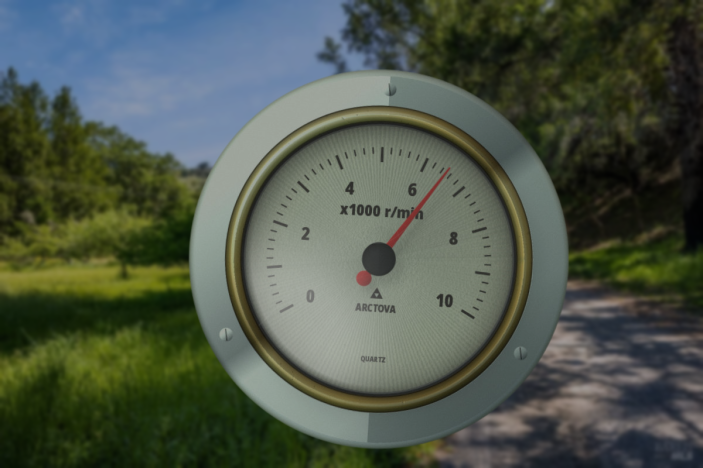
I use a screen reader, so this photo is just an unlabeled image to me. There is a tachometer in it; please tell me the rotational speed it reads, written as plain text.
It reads 6500 rpm
